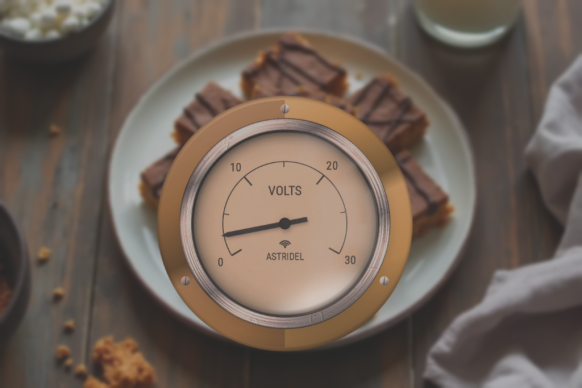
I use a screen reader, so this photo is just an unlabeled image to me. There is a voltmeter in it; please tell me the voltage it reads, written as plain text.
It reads 2.5 V
